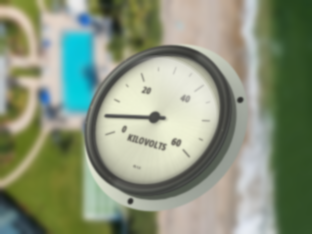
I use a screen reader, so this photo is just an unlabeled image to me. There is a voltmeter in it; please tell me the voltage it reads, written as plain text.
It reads 5 kV
